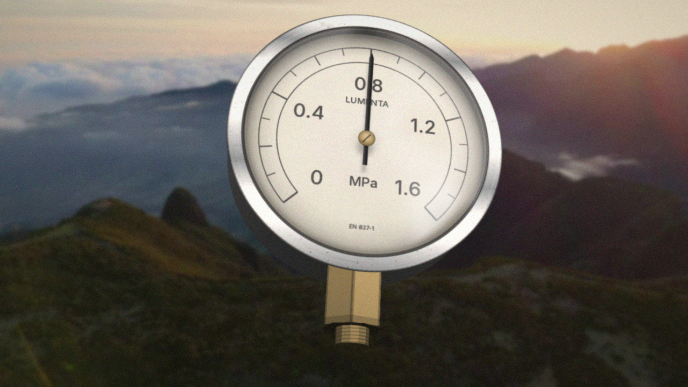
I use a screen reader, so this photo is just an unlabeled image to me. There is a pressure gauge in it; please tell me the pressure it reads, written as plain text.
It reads 0.8 MPa
